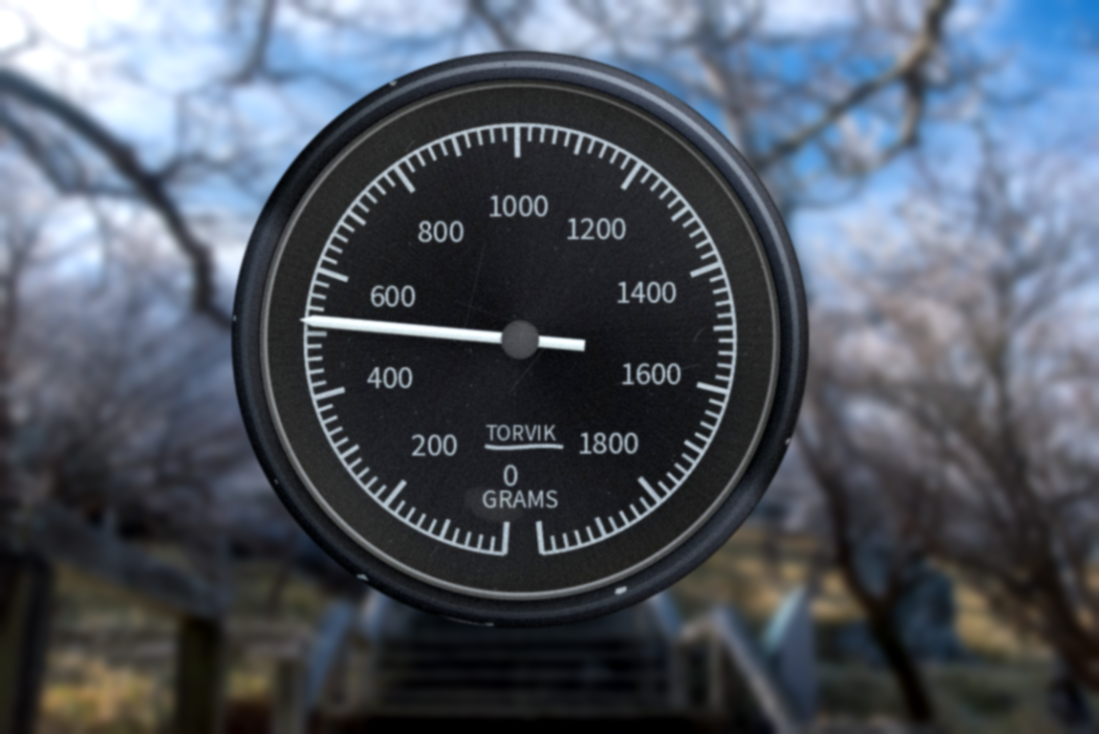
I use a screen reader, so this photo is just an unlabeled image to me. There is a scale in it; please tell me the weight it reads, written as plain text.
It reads 520 g
